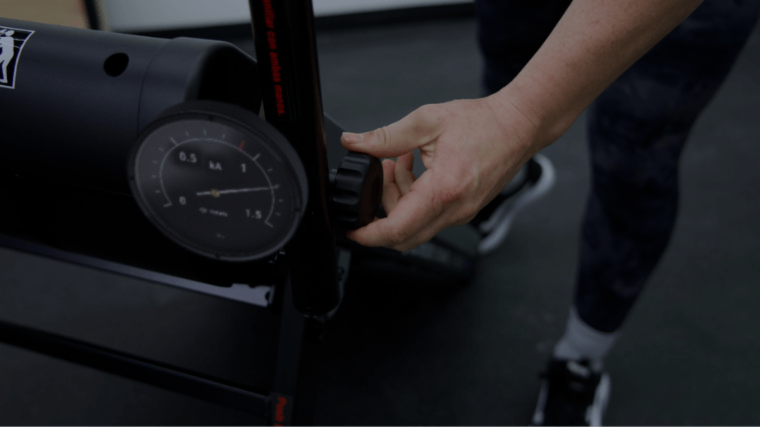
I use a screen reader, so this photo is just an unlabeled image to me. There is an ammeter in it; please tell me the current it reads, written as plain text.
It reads 1.2 kA
